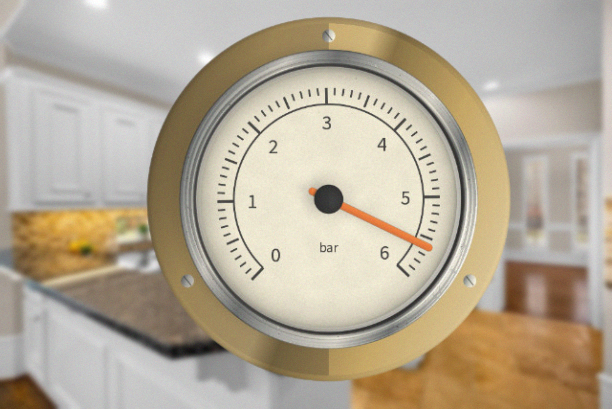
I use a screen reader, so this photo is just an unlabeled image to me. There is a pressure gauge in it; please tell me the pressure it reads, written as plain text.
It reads 5.6 bar
